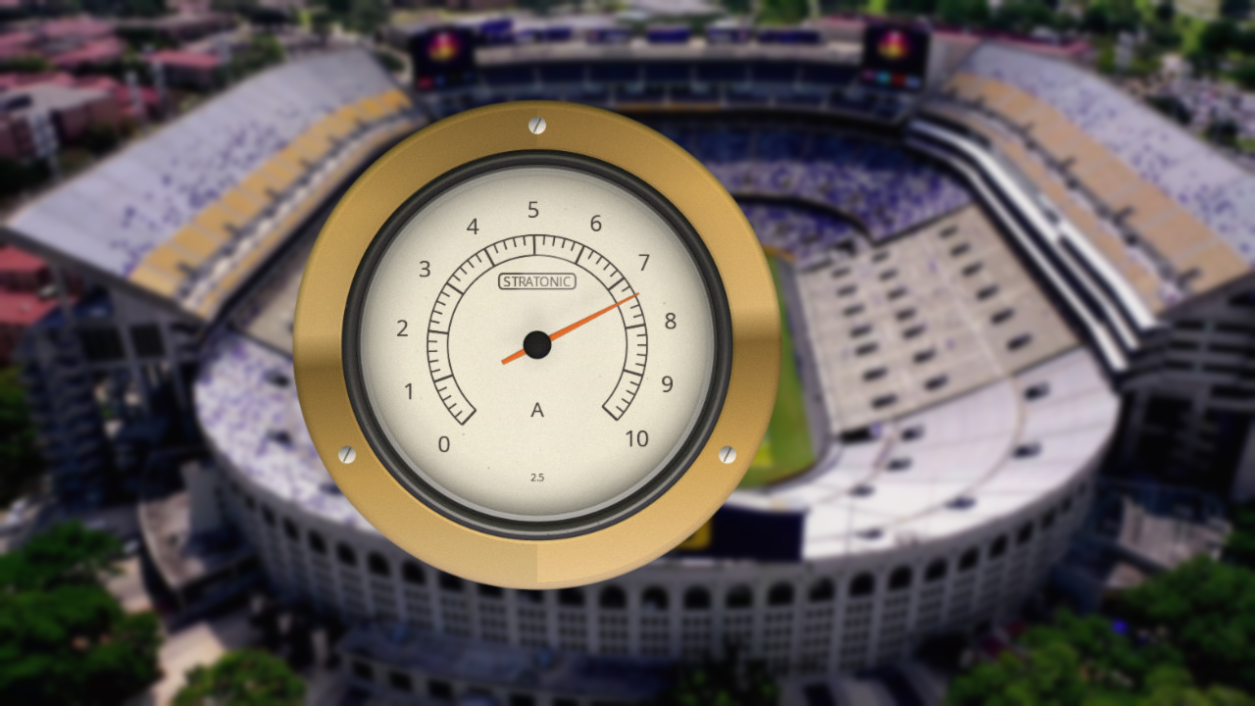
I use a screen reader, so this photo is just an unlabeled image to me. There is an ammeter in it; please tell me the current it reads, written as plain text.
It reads 7.4 A
